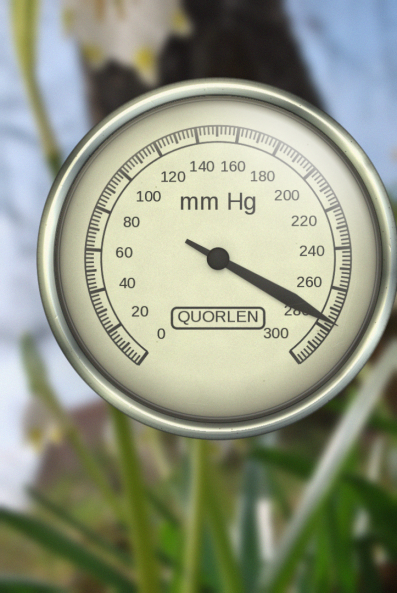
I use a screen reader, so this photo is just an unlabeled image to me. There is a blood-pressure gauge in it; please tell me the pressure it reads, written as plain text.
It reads 276 mmHg
